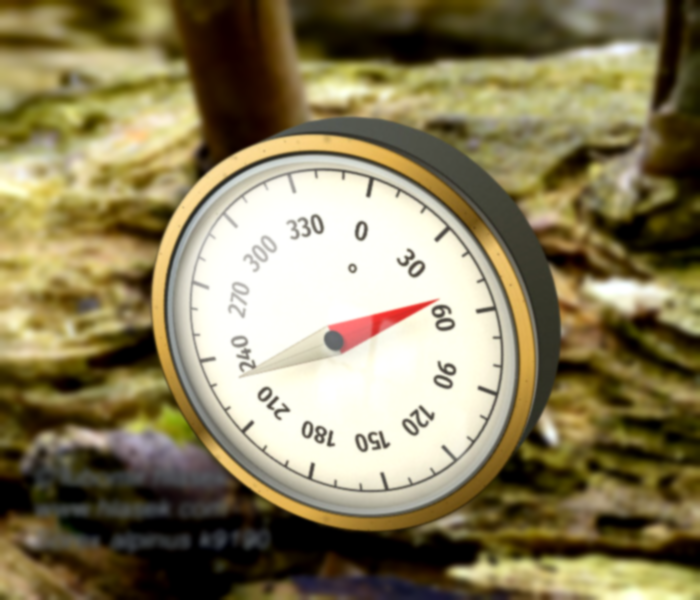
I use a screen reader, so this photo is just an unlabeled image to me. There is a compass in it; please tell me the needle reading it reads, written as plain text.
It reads 50 °
